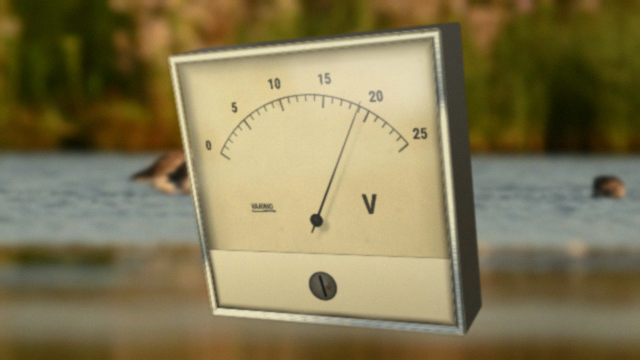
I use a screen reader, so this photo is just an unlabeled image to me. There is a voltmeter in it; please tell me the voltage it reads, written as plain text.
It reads 19 V
